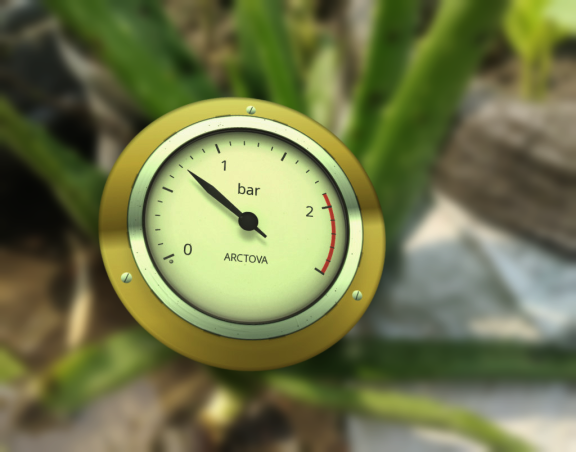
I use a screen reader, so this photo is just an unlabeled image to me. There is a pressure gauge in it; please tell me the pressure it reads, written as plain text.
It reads 0.7 bar
